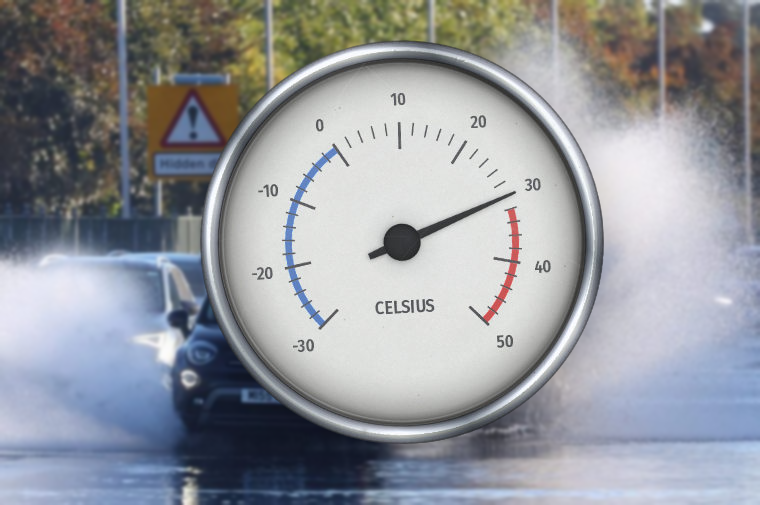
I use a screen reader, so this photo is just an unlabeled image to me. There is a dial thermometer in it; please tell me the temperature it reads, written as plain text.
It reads 30 °C
